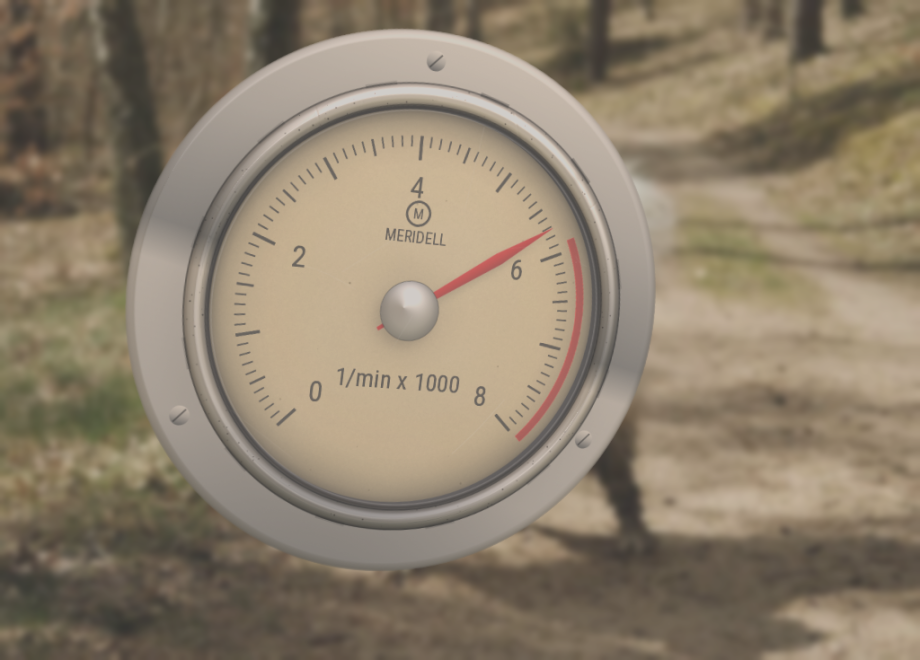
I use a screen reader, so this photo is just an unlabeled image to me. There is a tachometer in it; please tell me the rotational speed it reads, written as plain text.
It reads 5700 rpm
